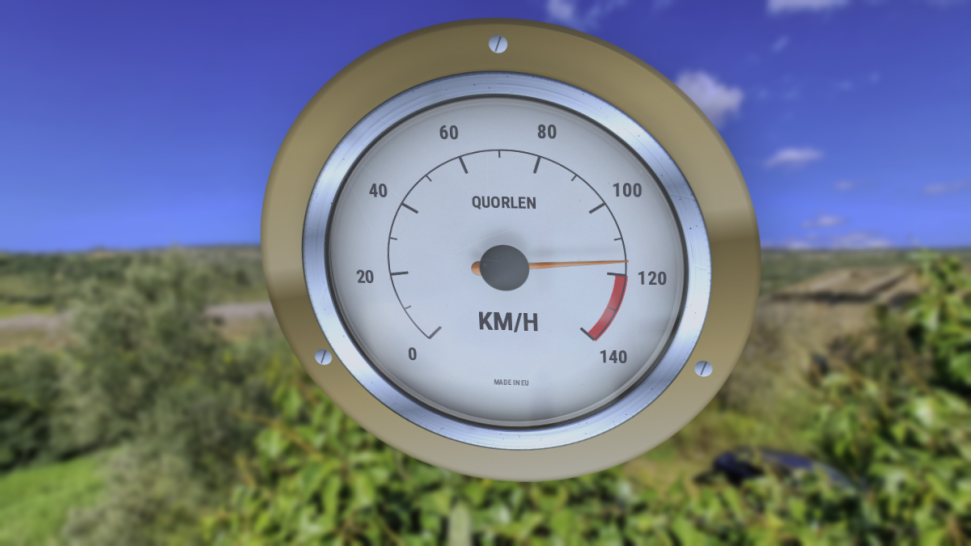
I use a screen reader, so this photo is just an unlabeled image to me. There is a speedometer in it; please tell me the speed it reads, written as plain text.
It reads 115 km/h
